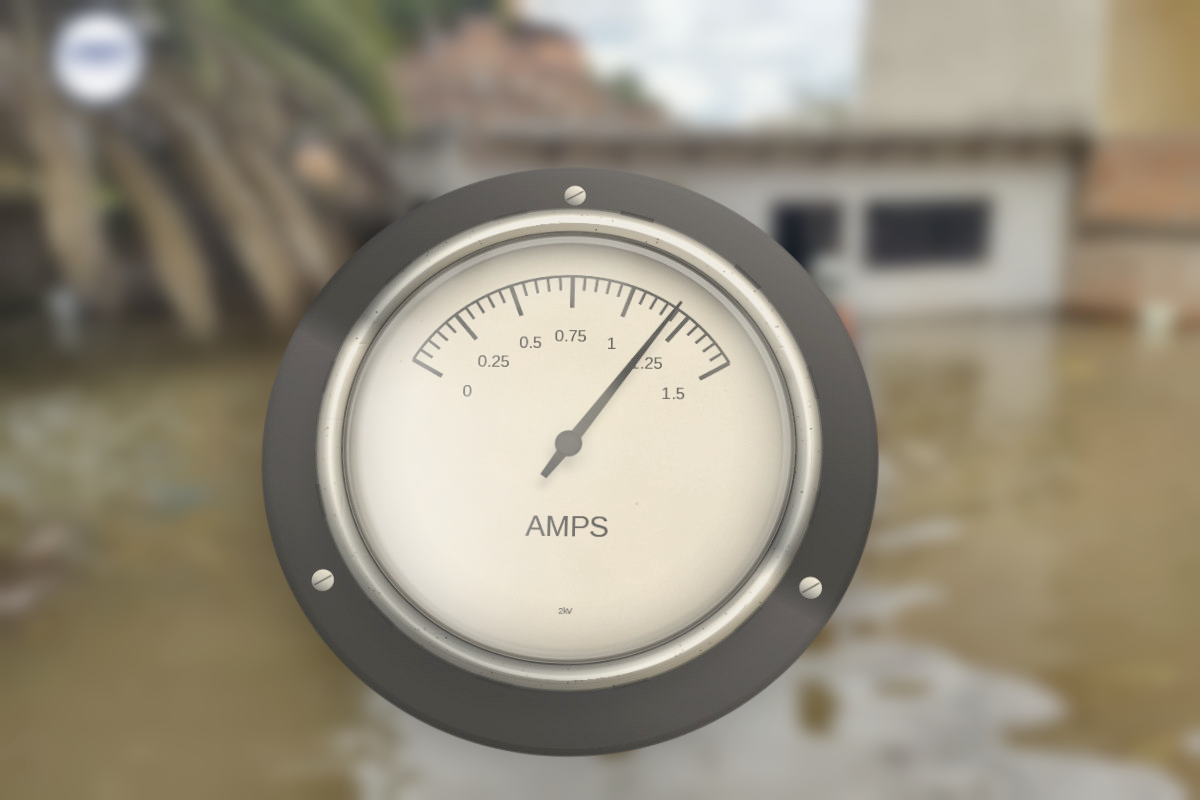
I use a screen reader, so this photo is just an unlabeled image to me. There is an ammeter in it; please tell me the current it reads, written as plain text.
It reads 1.2 A
